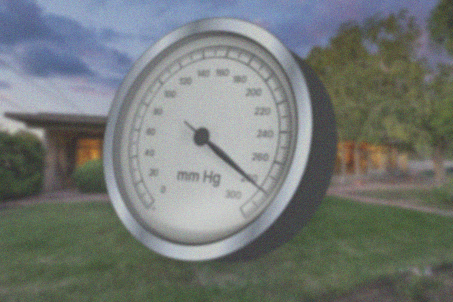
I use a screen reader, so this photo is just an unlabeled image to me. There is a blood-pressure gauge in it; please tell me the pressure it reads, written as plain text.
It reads 280 mmHg
